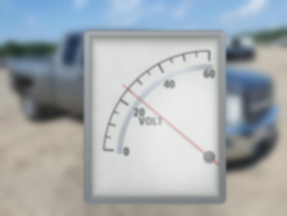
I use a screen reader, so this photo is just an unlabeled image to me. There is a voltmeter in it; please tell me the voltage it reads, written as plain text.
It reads 25 V
